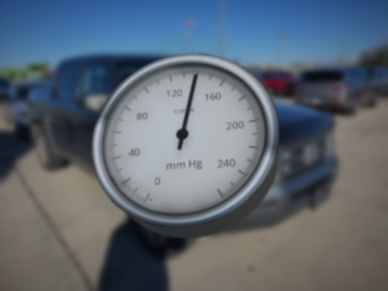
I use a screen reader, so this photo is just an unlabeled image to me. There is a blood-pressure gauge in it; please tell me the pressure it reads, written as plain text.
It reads 140 mmHg
